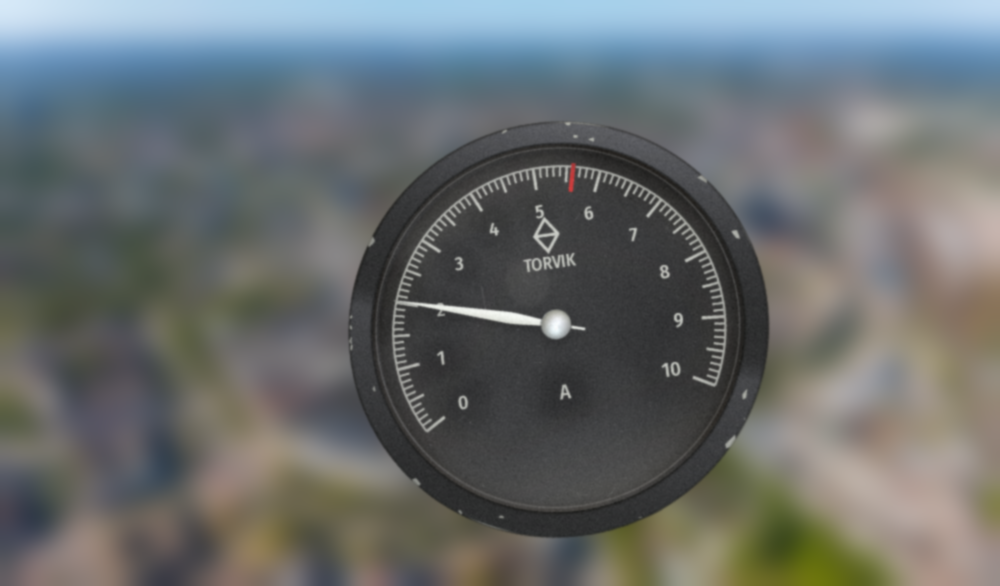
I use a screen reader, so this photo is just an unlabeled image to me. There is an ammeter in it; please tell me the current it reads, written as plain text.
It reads 2 A
